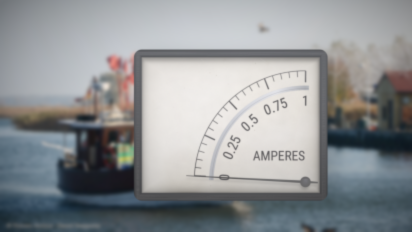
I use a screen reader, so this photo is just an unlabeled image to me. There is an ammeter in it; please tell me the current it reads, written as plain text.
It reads 0 A
